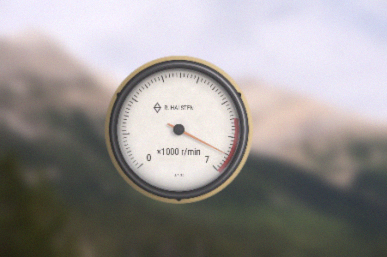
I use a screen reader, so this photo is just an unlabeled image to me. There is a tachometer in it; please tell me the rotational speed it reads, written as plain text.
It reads 6500 rpm
